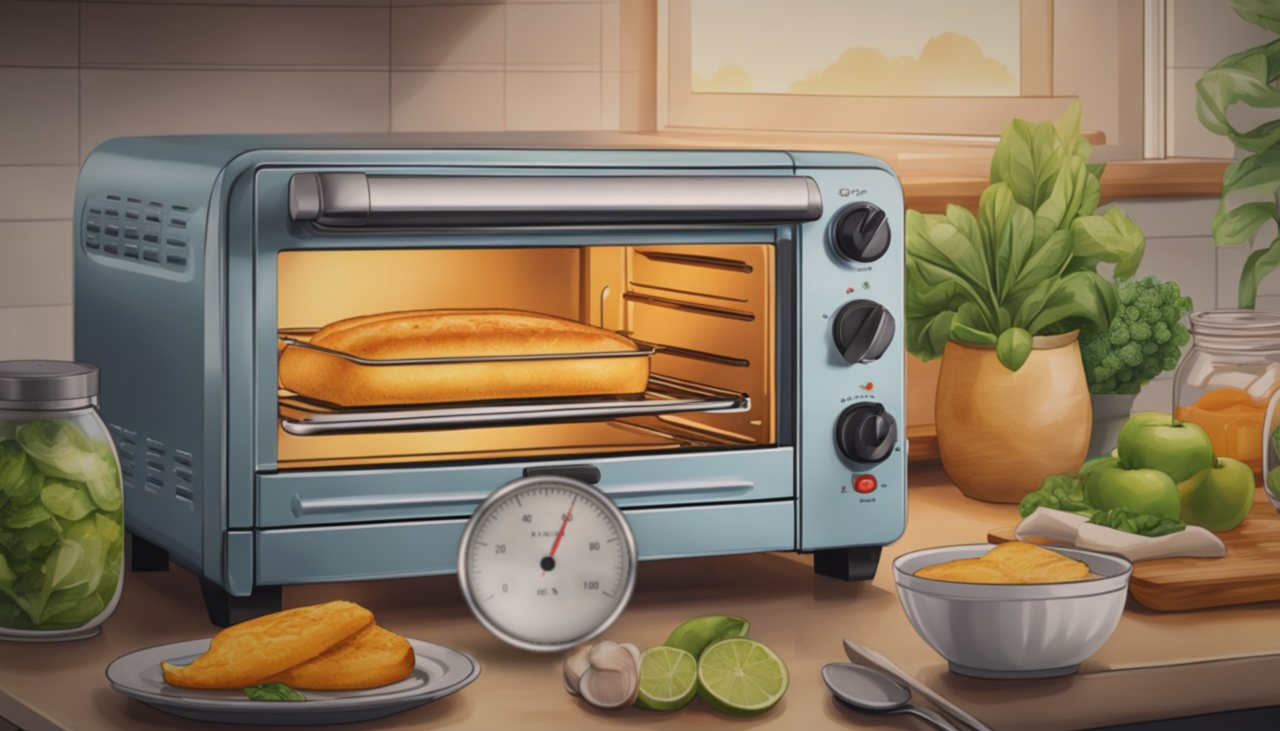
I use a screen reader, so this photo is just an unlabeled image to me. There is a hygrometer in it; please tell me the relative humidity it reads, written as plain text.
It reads 60 %
